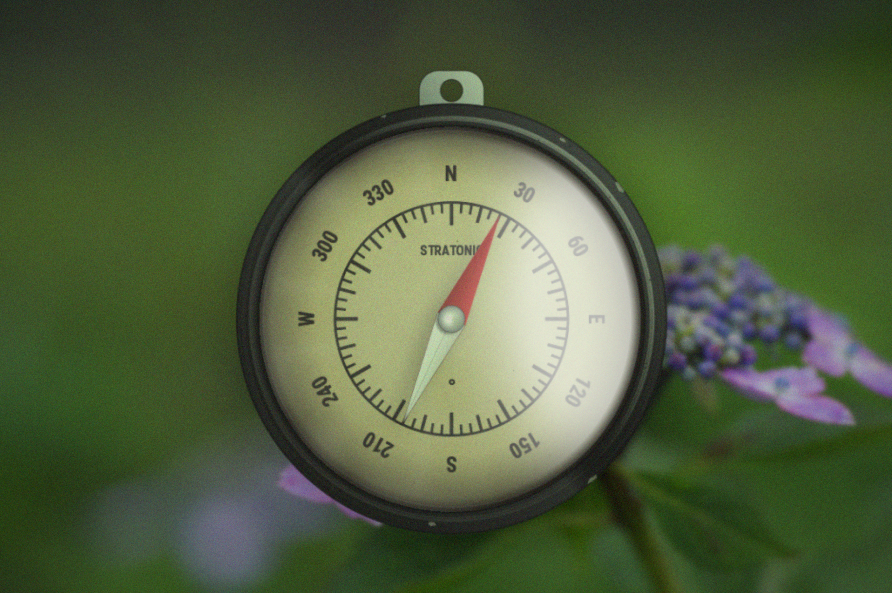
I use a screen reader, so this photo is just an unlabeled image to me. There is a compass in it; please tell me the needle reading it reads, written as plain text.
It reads 25 °
